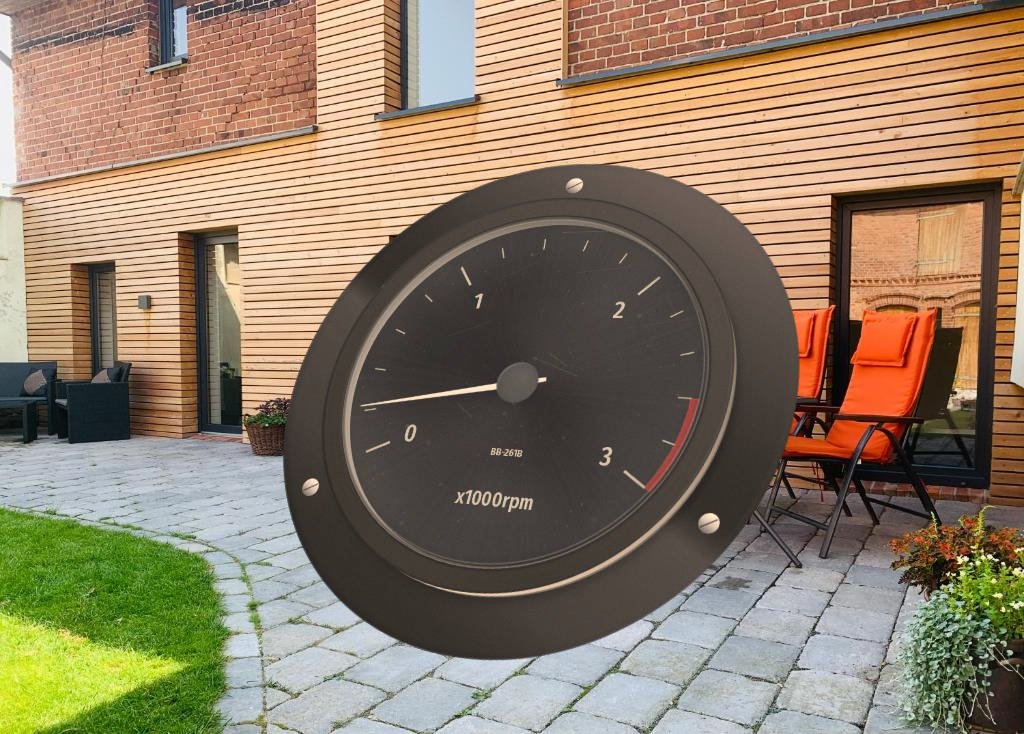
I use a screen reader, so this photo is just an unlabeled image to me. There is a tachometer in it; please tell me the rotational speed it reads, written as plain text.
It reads 200 rpm
